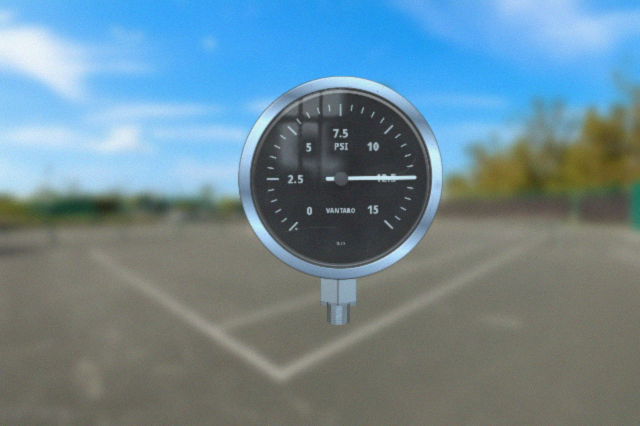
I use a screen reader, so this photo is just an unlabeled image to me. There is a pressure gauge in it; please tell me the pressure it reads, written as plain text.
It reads 12.5 psi
